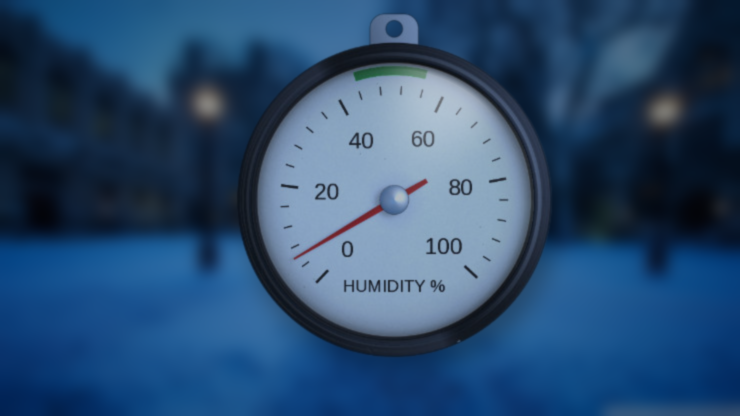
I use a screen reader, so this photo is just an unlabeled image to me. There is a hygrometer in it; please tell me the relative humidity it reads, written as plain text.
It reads 6 %
